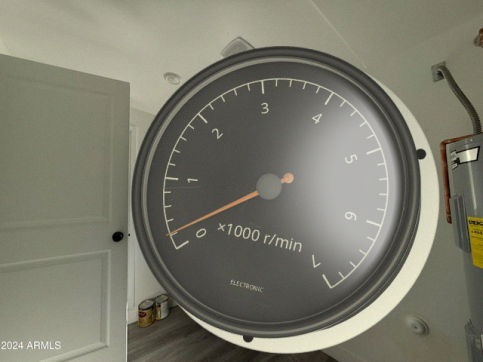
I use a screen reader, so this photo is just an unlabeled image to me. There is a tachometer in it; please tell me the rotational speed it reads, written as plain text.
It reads 200 rpm
